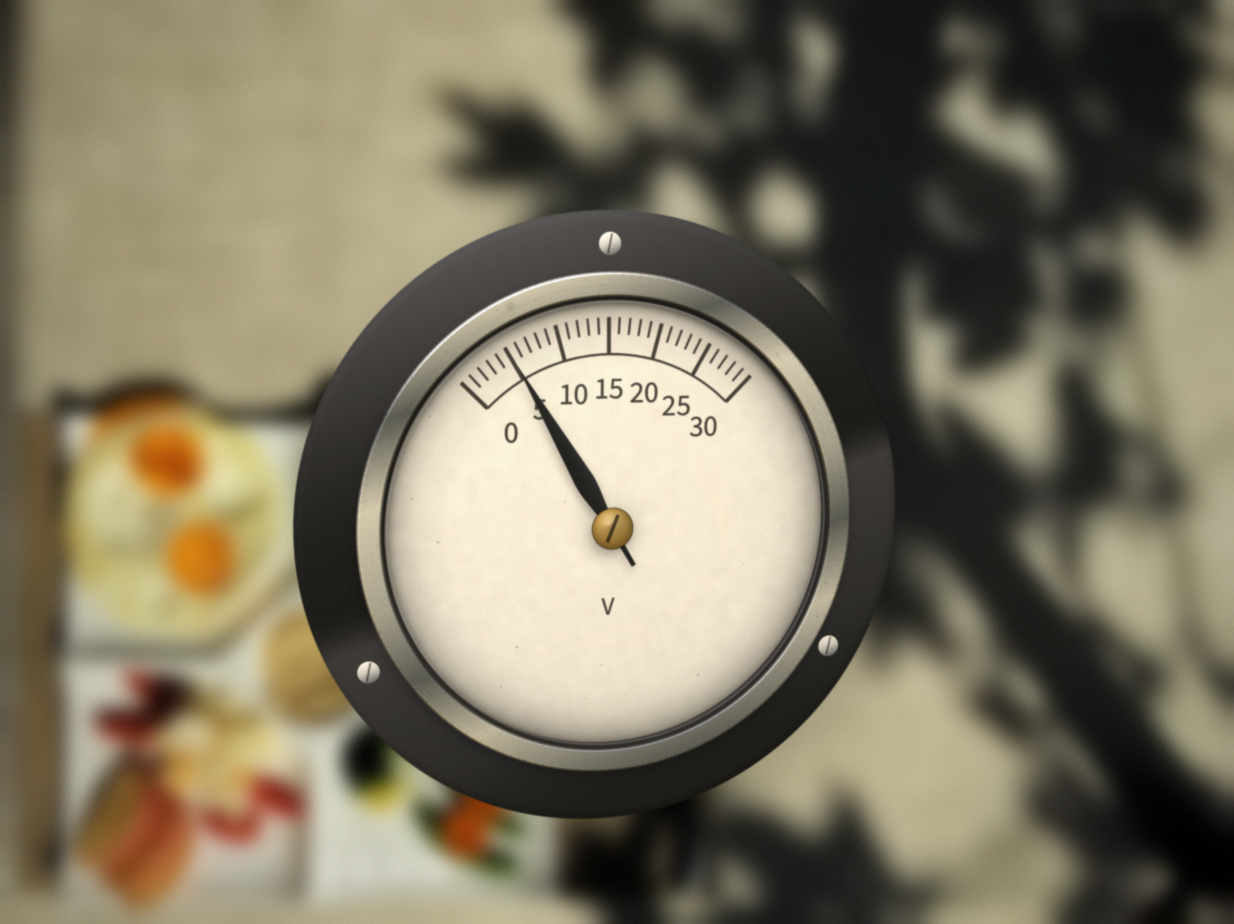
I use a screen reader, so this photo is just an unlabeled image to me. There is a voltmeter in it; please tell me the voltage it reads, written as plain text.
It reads 5 V
